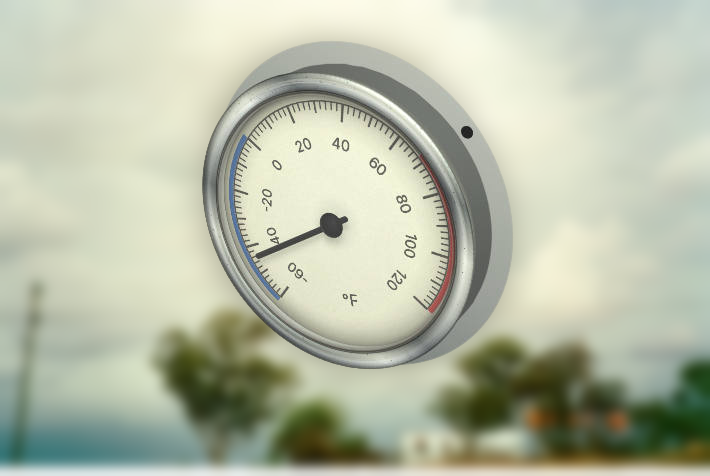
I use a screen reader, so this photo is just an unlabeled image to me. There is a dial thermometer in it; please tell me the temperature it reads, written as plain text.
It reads -44 °F
